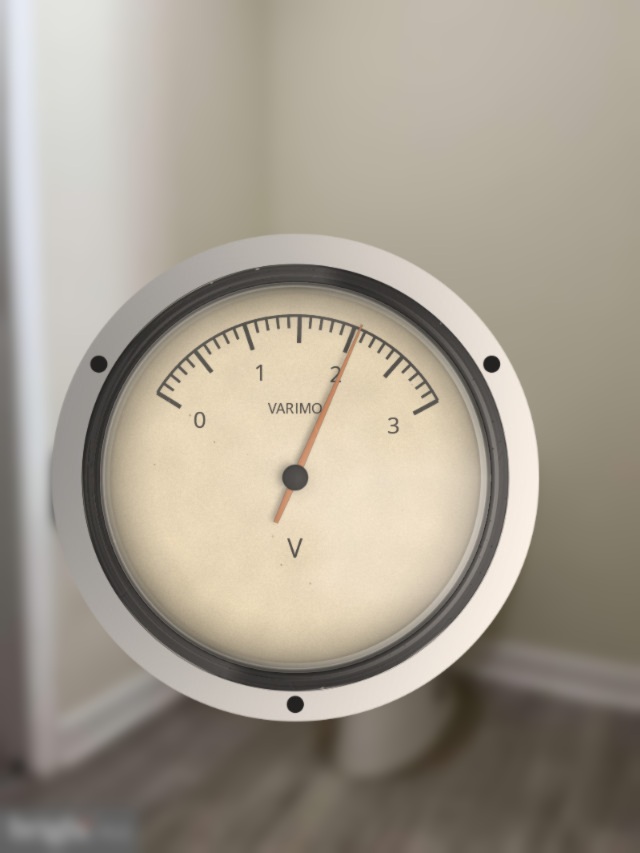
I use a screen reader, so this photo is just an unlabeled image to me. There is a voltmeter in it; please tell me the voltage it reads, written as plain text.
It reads 2.05 V
